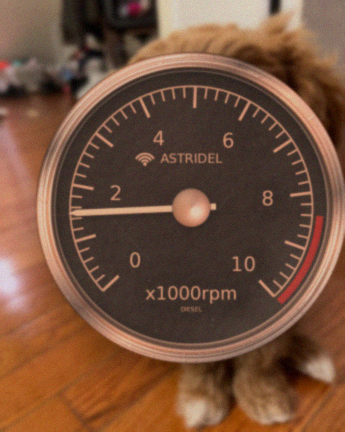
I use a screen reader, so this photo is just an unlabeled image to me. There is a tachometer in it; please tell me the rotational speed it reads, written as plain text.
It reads 1500 rpm
